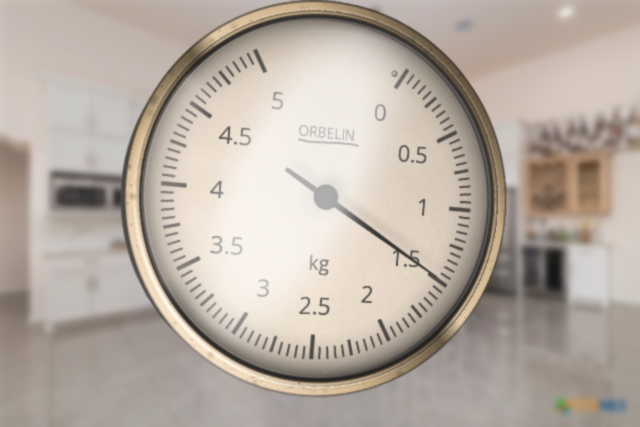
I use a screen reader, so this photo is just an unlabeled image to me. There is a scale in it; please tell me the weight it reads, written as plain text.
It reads 1.5 kg
